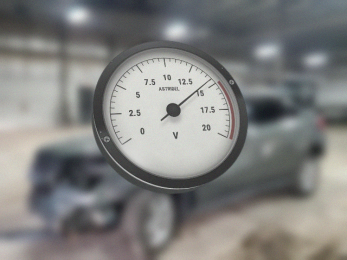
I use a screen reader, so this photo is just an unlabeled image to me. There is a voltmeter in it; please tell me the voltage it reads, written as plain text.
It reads 14.5 V
